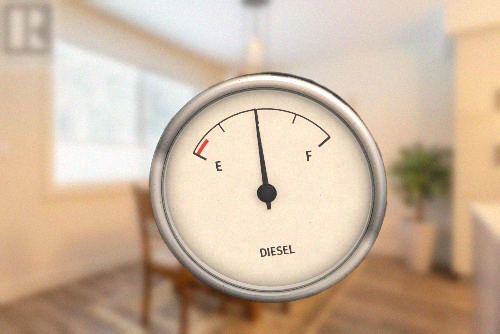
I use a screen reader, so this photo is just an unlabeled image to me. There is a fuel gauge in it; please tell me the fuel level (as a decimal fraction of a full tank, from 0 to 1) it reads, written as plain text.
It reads 0.5
